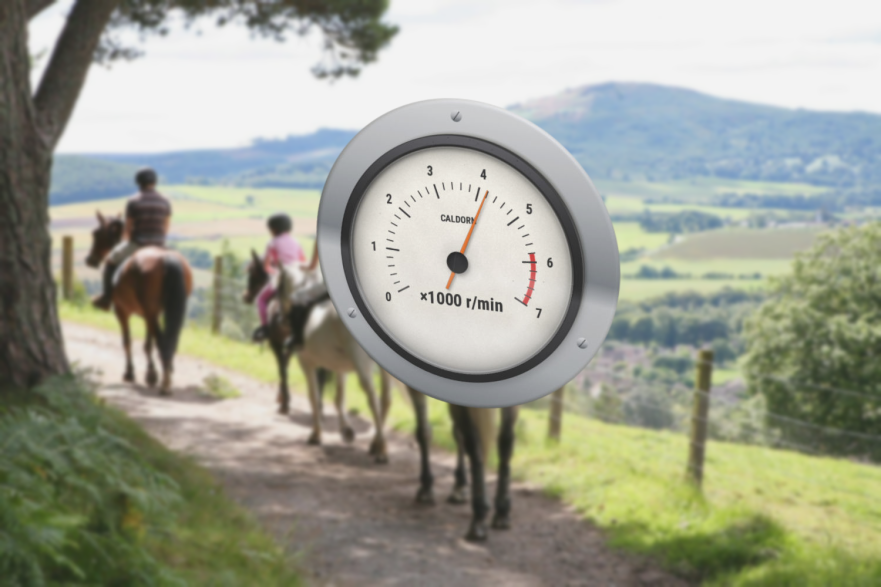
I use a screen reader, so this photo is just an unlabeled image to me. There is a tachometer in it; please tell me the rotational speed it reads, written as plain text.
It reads 4200 rpm
